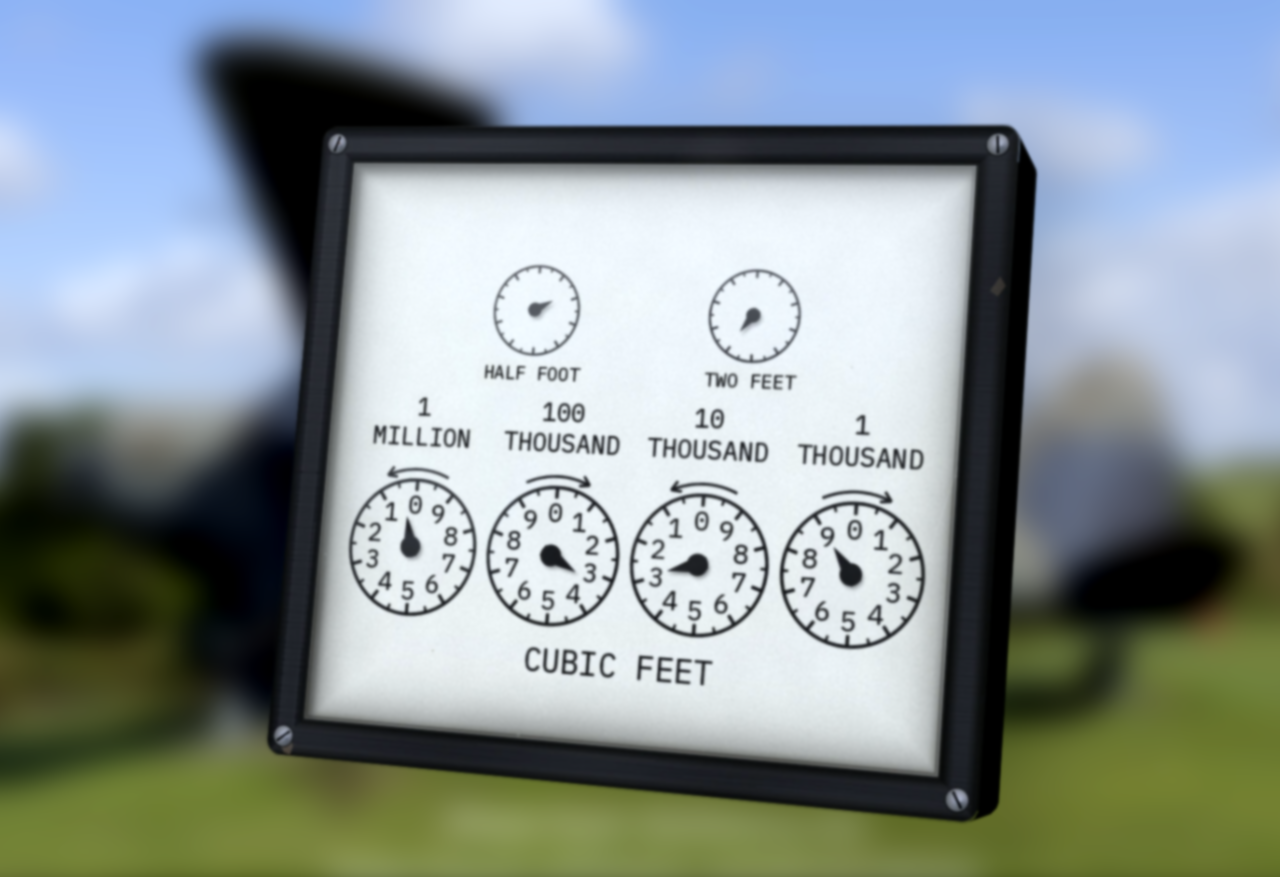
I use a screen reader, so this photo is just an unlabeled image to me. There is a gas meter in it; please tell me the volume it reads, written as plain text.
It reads 32900 ft³
